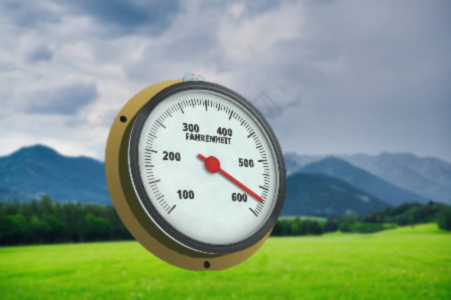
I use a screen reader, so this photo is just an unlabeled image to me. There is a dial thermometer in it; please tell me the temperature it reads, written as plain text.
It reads 575 °F
